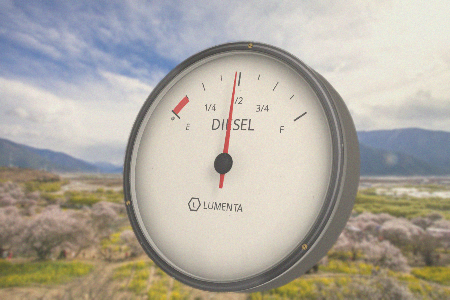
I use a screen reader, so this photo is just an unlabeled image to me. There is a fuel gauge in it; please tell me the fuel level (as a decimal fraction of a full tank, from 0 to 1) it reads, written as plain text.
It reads 0.5
